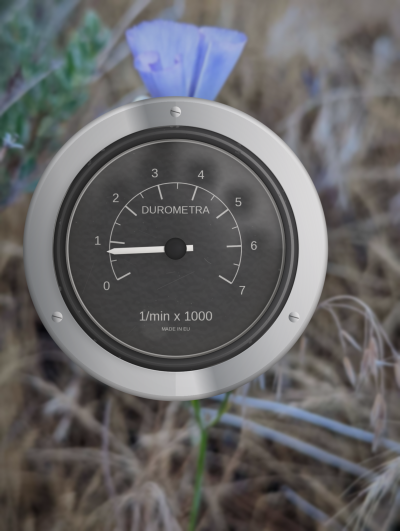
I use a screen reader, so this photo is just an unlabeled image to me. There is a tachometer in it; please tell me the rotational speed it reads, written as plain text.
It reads 750 rpm
